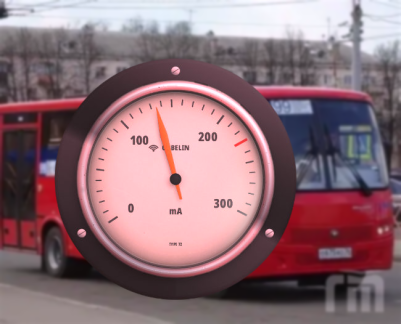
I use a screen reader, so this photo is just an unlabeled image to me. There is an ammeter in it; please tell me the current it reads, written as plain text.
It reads 135 mA
